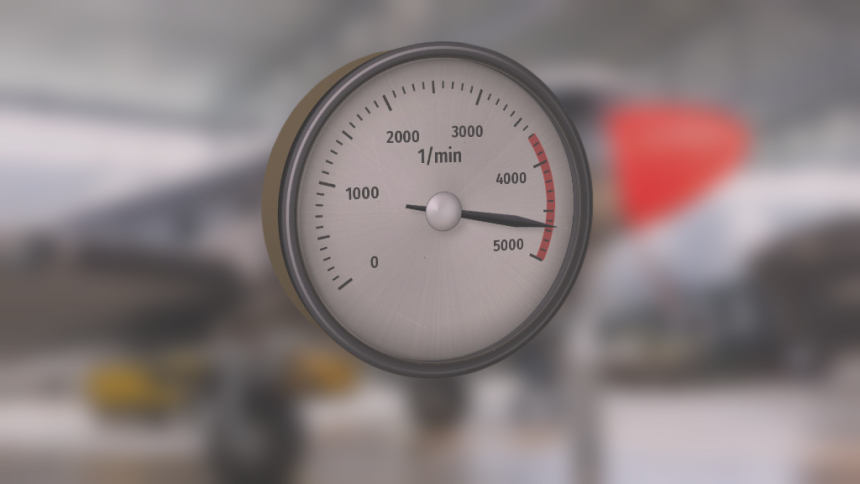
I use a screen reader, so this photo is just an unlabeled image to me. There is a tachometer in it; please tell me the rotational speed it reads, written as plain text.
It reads 4650 rpm
